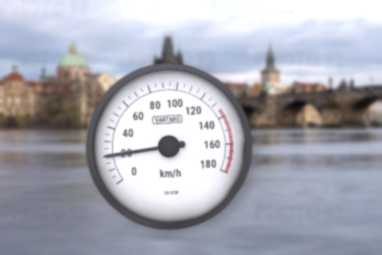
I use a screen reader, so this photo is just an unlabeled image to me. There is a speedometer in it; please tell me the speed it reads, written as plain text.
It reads 20 km/h
